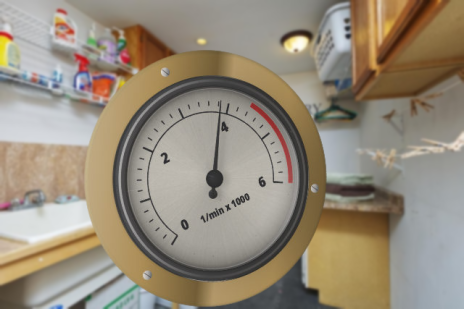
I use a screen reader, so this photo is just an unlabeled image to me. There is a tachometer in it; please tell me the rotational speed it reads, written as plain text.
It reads 3800 rpm
